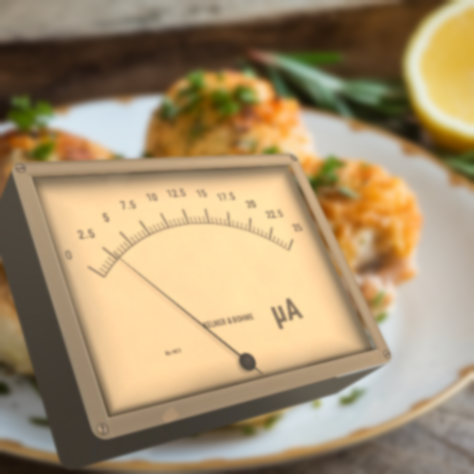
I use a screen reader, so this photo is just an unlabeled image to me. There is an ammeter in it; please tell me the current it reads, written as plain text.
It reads 2.5 µA
